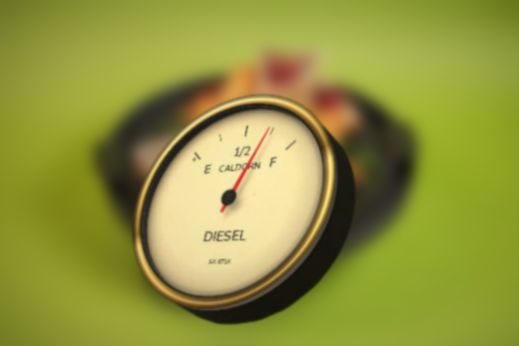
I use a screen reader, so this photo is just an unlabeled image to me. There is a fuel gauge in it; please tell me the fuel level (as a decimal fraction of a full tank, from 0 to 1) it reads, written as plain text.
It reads 0.75
